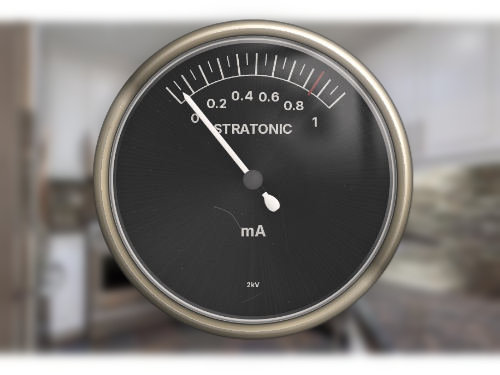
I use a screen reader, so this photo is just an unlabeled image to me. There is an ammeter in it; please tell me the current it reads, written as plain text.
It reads 0.05 mA
